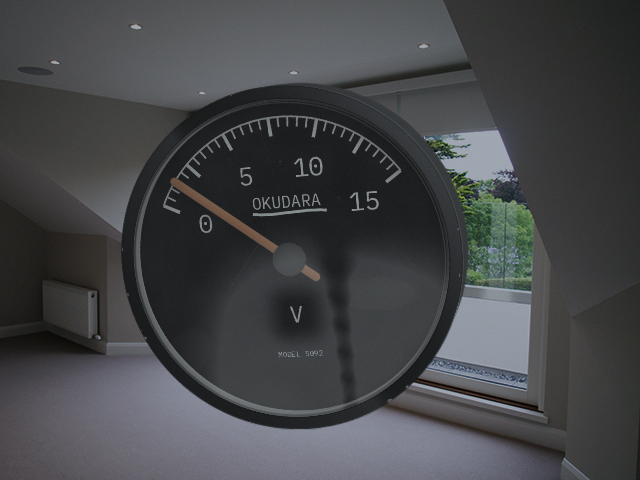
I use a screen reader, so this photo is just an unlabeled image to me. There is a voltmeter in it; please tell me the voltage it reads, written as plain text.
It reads 1.5 V
